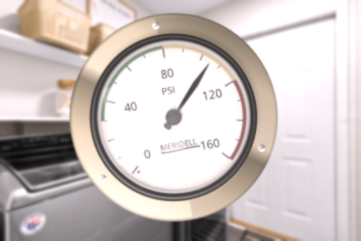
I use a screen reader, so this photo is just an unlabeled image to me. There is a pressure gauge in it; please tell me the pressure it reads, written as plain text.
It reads 105 psi
